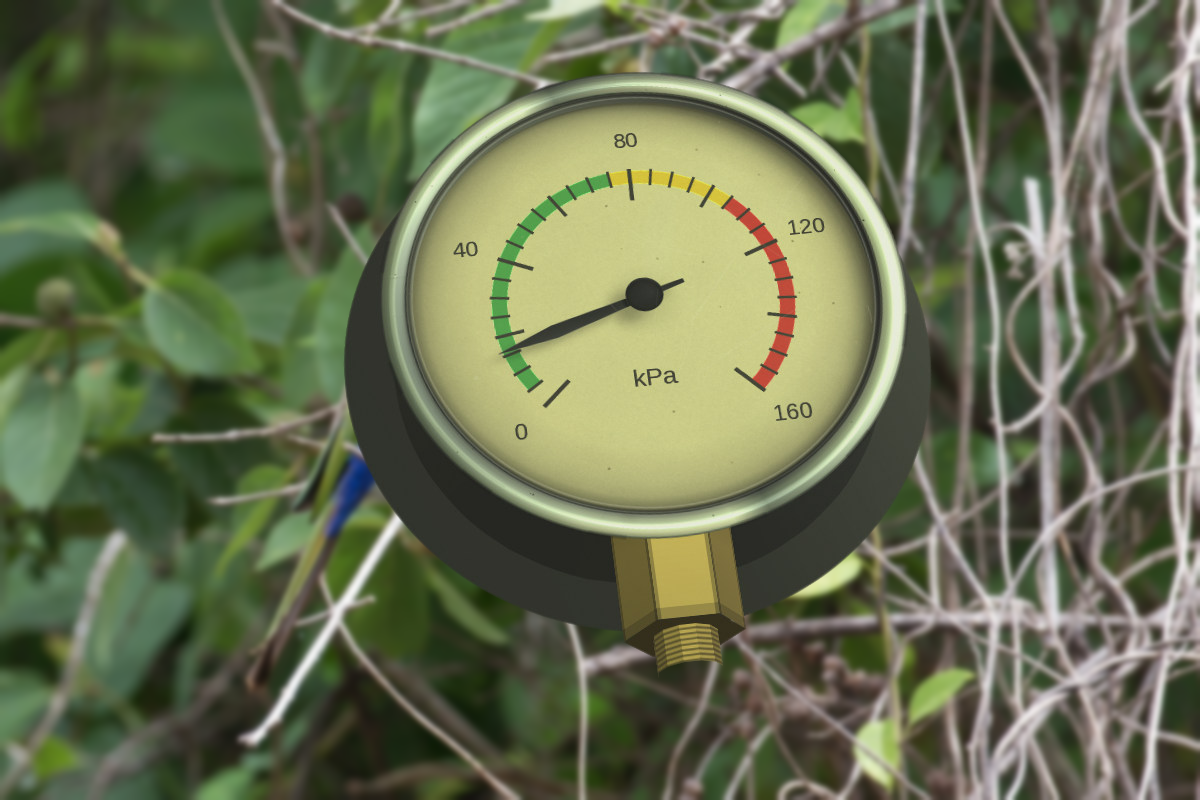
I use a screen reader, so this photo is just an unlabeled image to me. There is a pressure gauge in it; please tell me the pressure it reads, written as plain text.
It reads 15 kPa
